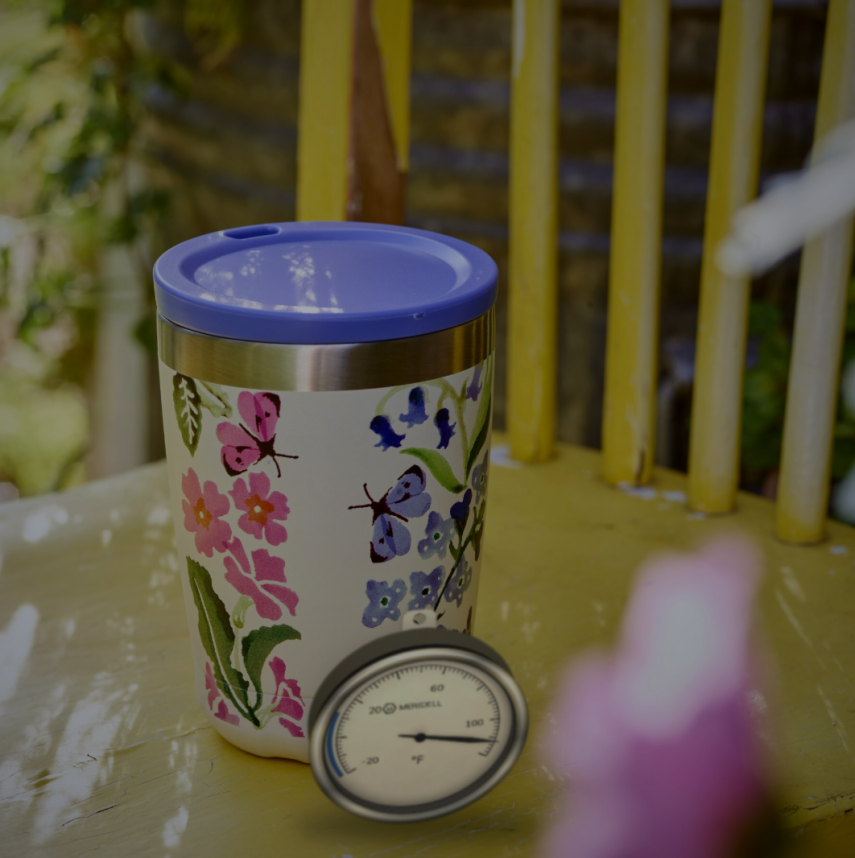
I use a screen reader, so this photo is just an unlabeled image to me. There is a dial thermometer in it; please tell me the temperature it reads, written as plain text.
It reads 110 °F
